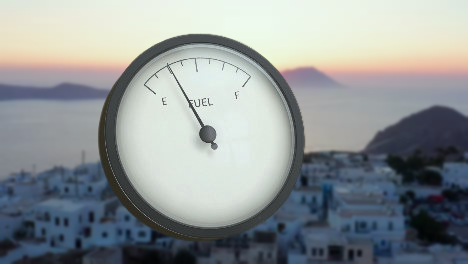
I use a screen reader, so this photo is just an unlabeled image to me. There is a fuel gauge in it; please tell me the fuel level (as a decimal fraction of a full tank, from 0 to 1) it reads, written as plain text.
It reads 0.25
